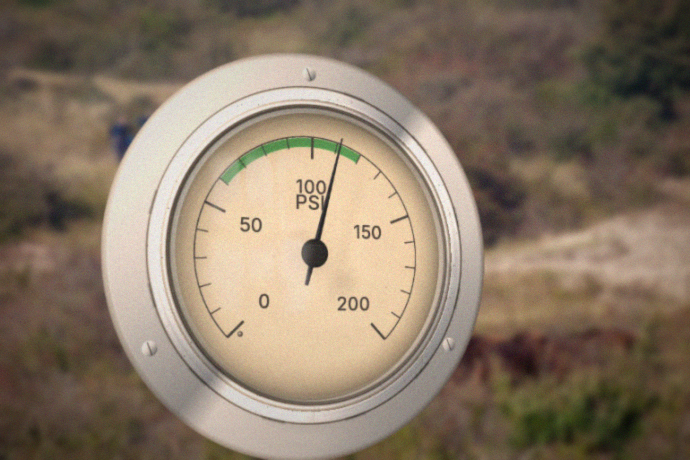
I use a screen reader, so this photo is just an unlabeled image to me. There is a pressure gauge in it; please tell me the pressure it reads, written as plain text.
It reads 110 psi
